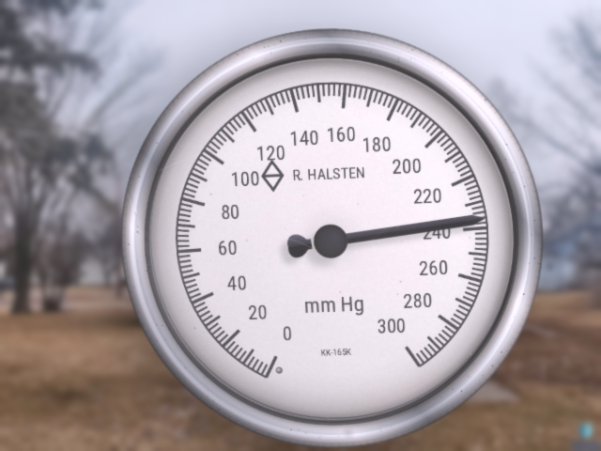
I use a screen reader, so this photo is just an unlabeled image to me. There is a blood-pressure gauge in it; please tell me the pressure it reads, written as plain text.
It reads 236 mmHg
